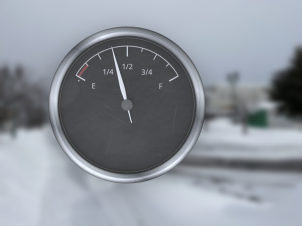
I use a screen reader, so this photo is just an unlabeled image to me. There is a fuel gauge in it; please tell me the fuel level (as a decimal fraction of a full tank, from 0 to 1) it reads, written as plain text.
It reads 0.375
